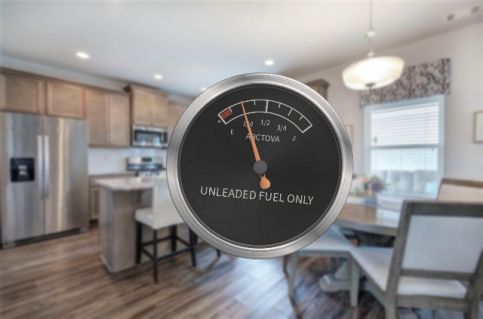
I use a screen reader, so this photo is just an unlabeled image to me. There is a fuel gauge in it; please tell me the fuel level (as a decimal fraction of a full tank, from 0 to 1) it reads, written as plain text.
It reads 0.25
